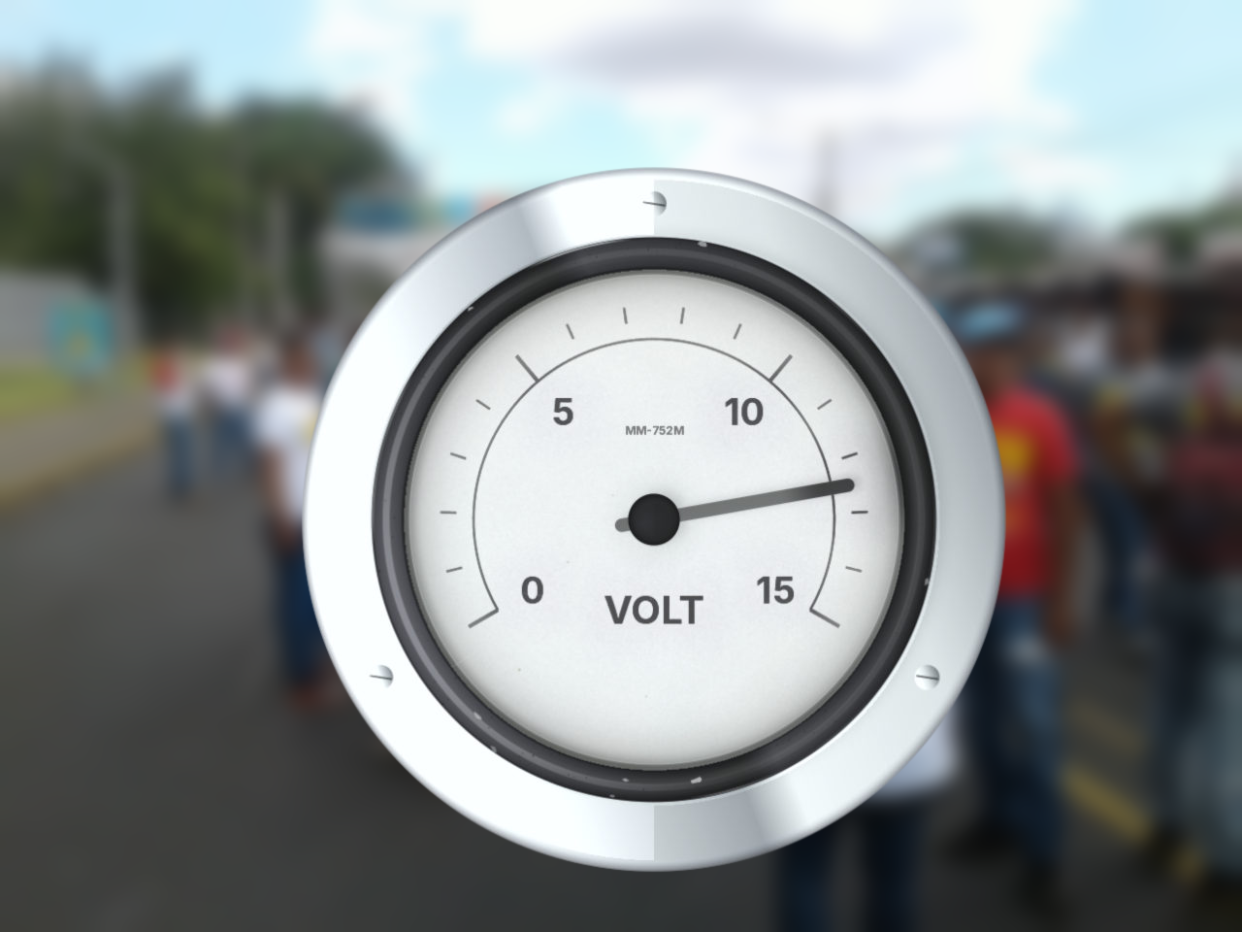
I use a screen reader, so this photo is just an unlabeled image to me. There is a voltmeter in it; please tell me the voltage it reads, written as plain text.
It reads 12.5 V
